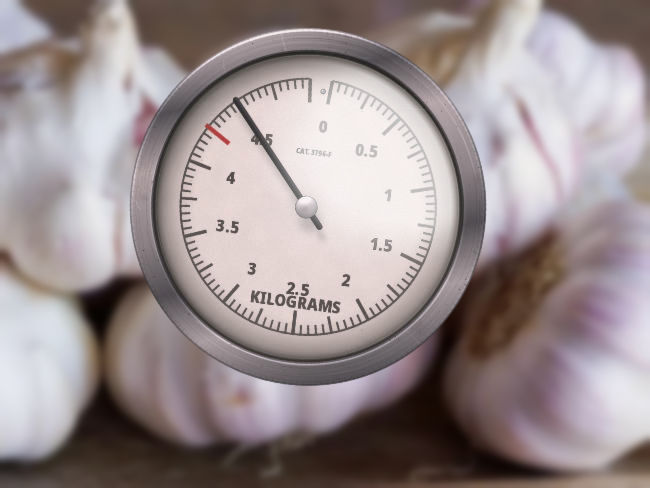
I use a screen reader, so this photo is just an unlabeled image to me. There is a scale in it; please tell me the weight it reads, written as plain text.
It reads 4.5 kg
